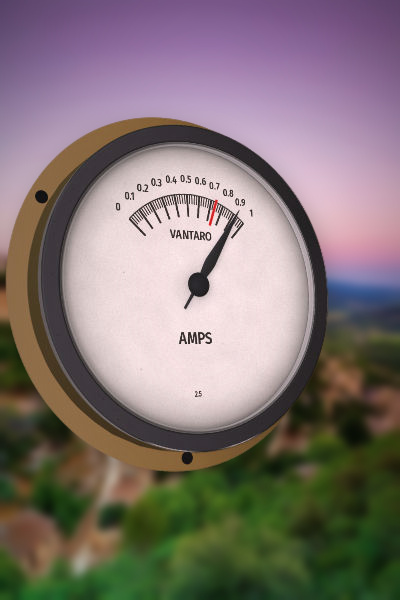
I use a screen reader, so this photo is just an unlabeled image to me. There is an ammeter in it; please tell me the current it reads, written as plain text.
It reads 0.9 A
